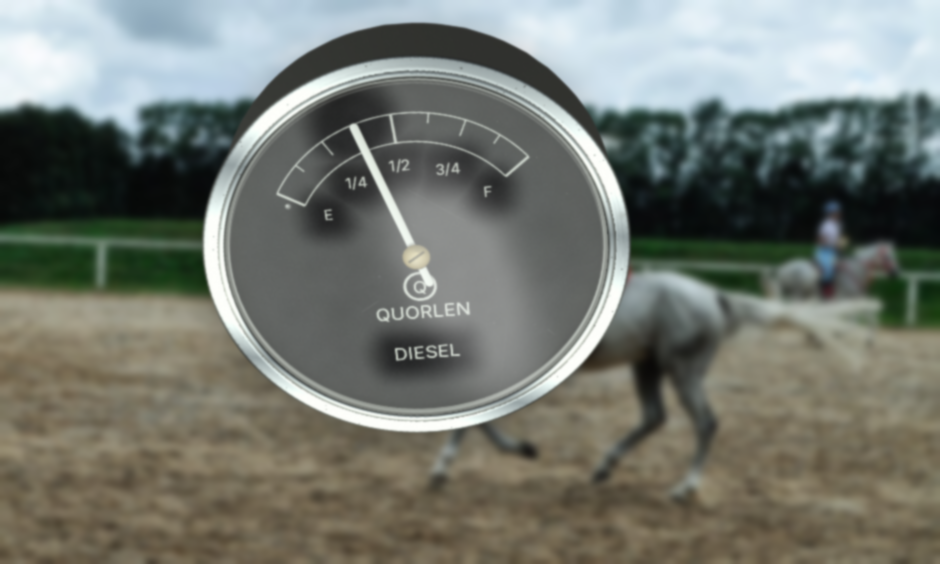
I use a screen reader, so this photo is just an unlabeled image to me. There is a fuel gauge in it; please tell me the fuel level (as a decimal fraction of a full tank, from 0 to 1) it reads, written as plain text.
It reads 0.375
